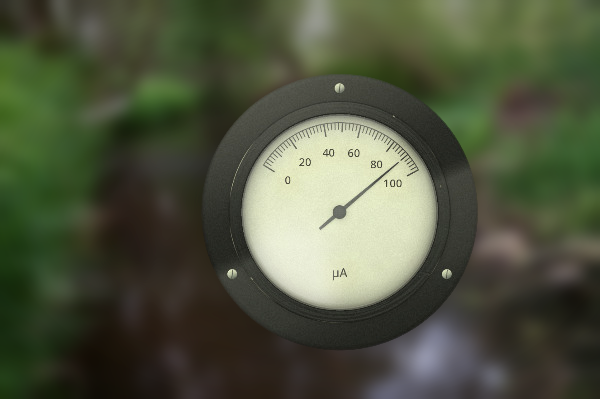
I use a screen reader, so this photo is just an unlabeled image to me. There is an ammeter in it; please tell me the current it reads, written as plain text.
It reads 90 µA
